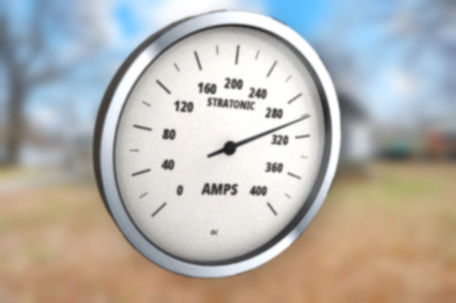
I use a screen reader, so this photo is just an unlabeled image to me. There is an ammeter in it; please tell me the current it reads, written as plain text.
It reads 300 A
